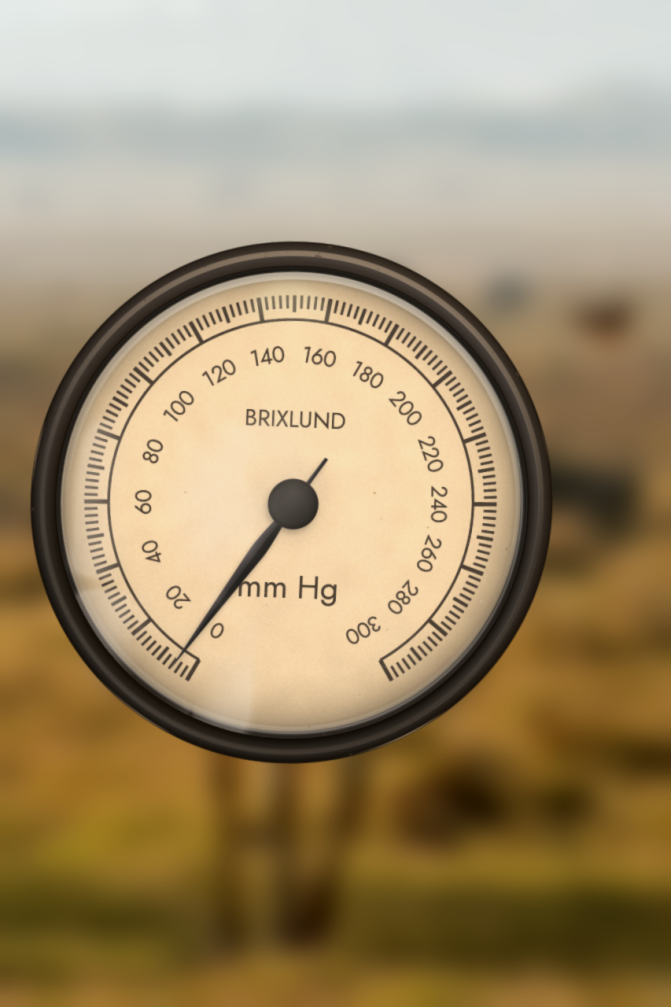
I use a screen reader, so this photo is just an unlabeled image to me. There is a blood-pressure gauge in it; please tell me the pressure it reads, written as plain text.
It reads 6 mmHg
